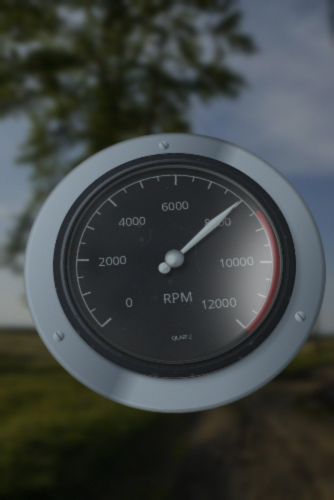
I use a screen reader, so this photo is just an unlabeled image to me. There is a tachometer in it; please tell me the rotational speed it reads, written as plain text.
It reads 8000 rpm
